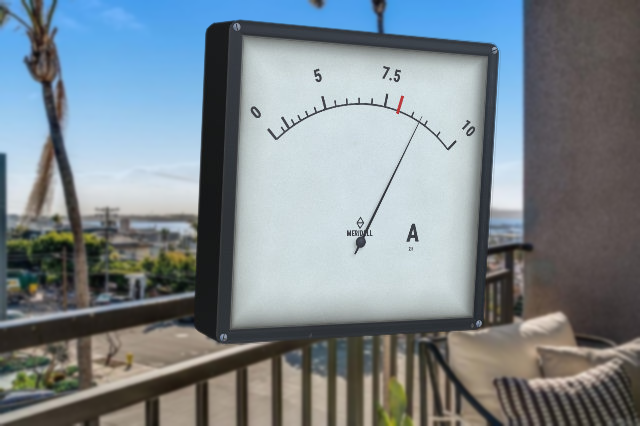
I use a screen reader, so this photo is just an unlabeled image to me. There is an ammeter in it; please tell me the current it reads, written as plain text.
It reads 8.75 A
